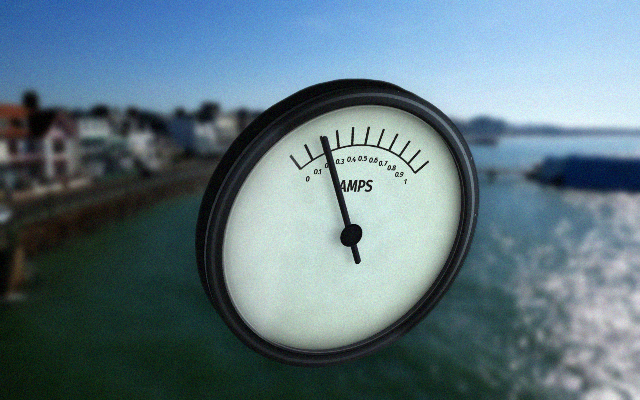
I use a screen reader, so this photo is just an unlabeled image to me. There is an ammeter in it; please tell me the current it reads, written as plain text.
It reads 0.2 A
